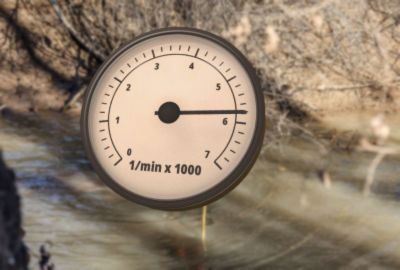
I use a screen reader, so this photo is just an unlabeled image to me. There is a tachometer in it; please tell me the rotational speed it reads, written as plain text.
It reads 5800 rpm
